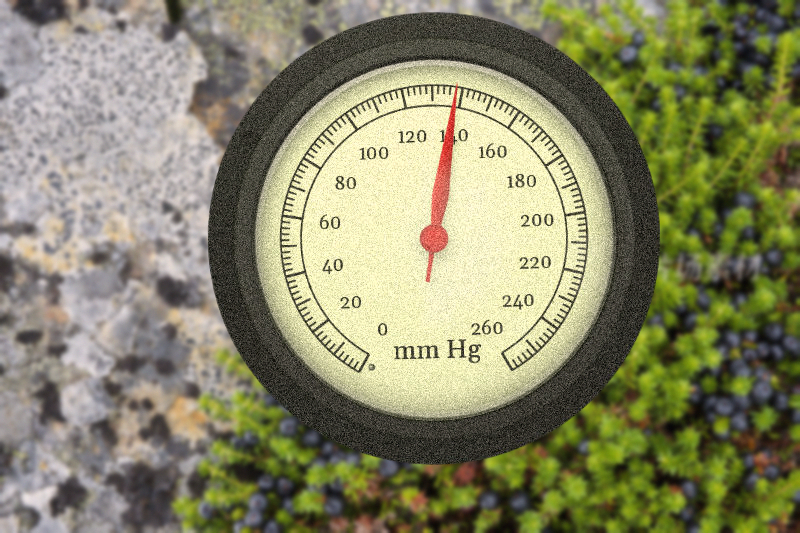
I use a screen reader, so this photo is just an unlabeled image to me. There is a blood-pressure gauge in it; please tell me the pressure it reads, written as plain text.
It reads 138 mmHg
